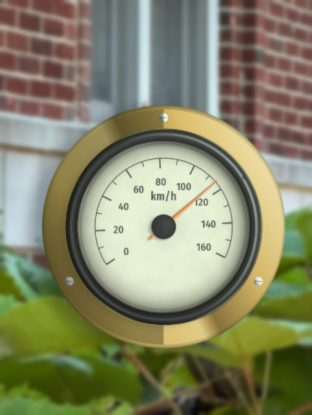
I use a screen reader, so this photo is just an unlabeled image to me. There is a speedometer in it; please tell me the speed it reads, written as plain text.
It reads 115 km/h
